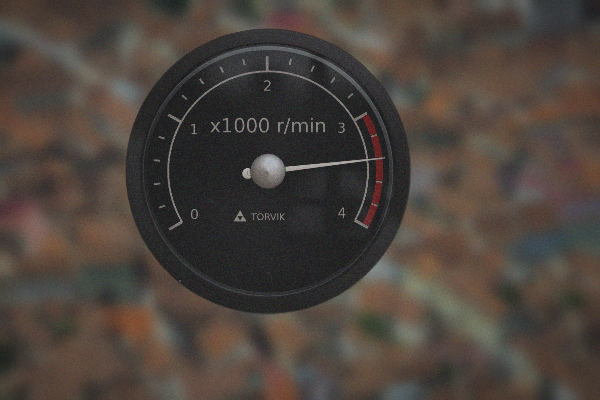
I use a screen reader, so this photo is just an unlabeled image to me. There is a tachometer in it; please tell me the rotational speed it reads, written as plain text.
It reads 3400 rpm
